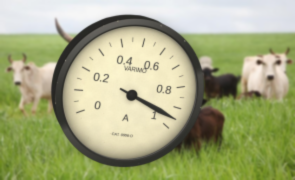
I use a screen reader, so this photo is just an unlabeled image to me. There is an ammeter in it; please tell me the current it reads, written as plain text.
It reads 0.95 A
